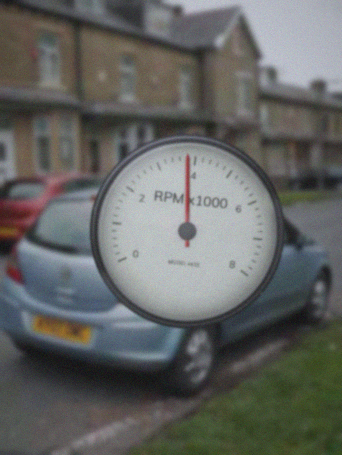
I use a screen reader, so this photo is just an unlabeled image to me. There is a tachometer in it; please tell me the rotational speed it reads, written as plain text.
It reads 3800 rpm
